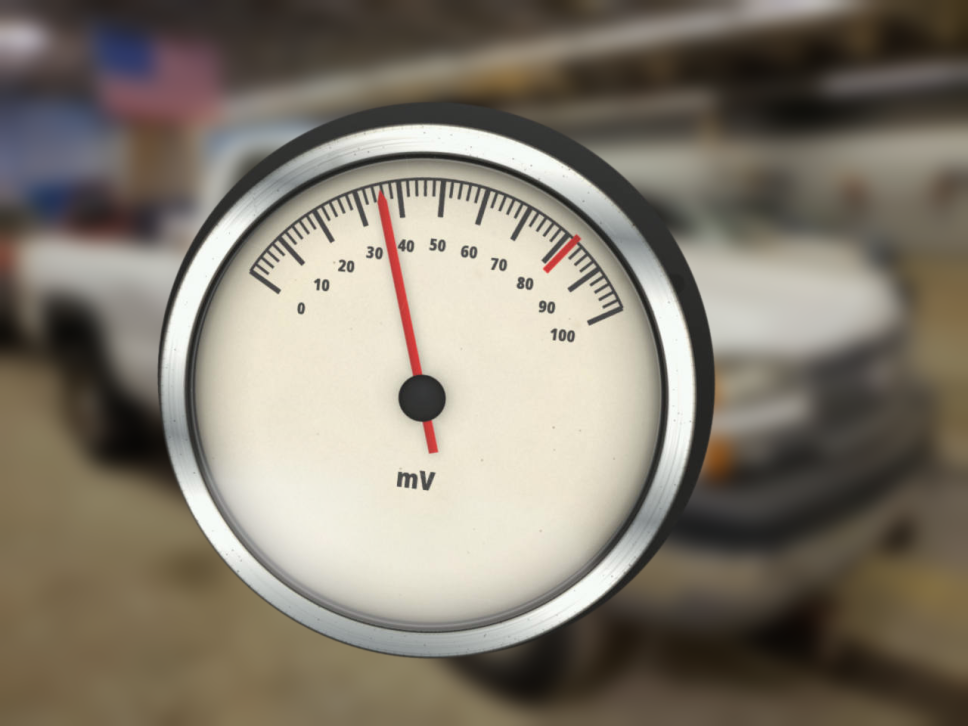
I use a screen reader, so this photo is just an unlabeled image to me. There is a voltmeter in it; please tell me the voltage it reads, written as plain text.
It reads 36 mV
